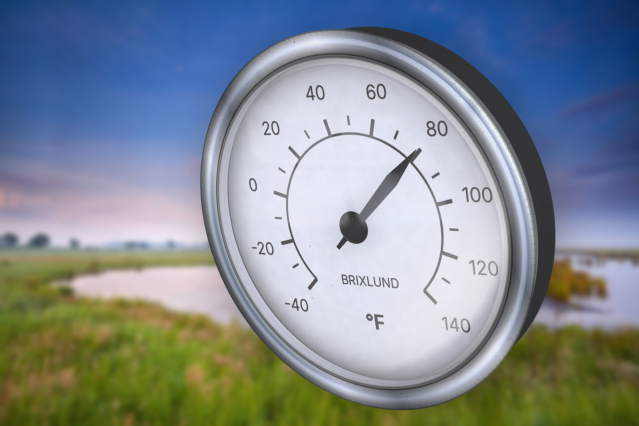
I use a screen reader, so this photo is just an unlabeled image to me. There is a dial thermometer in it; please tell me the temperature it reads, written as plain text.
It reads 80 °F
